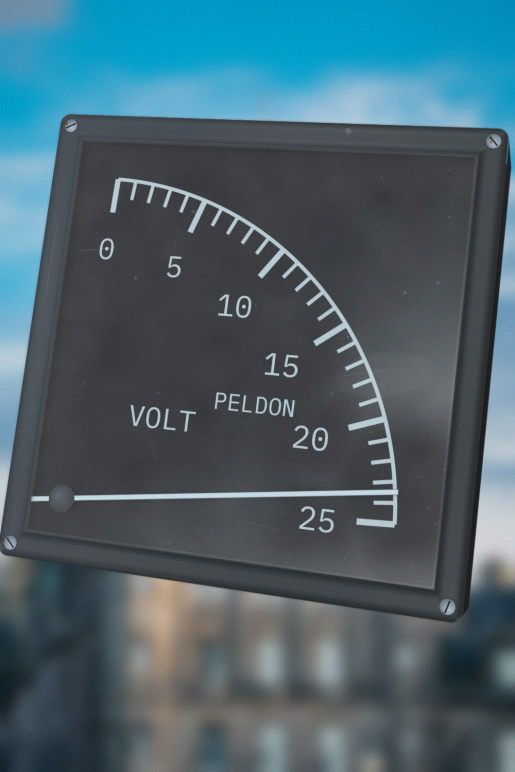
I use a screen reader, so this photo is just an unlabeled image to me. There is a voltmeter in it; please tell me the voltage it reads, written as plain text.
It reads 23.5 V
